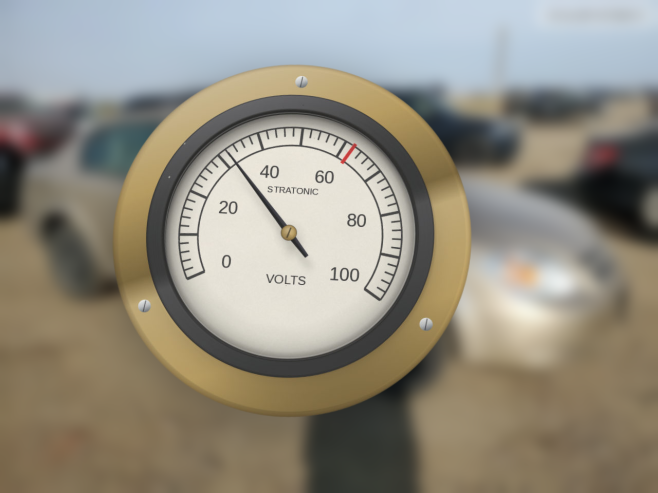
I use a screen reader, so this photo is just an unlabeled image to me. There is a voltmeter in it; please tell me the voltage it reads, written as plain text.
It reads 32 V
